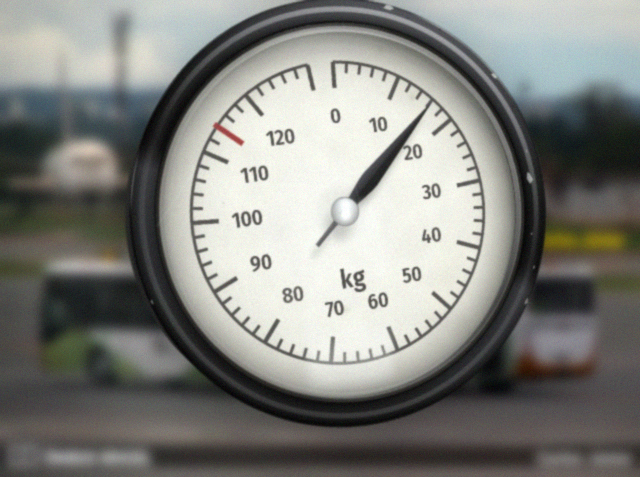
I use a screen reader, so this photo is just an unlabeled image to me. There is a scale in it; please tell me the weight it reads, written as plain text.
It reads 16 kg
